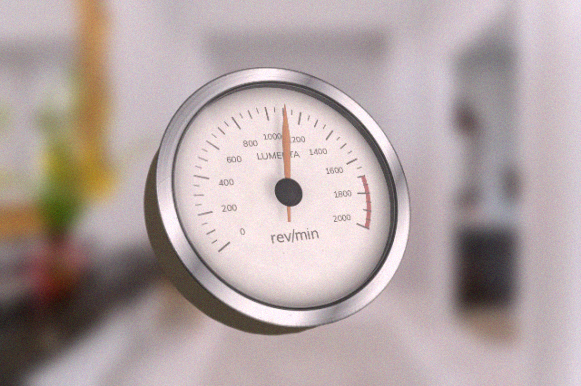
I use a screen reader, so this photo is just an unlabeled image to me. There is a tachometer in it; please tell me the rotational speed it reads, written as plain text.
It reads 1100 rpm
